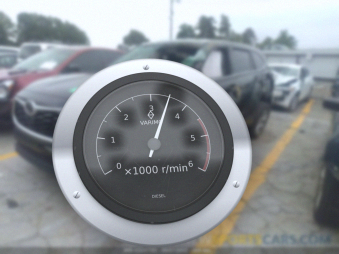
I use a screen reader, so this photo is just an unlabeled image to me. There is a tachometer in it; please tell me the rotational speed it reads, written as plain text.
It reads 3500 rpm
